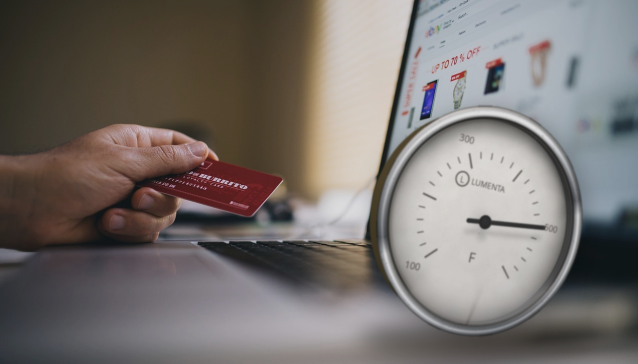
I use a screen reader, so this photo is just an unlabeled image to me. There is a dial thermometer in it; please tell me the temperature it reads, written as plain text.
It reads 500 °F
